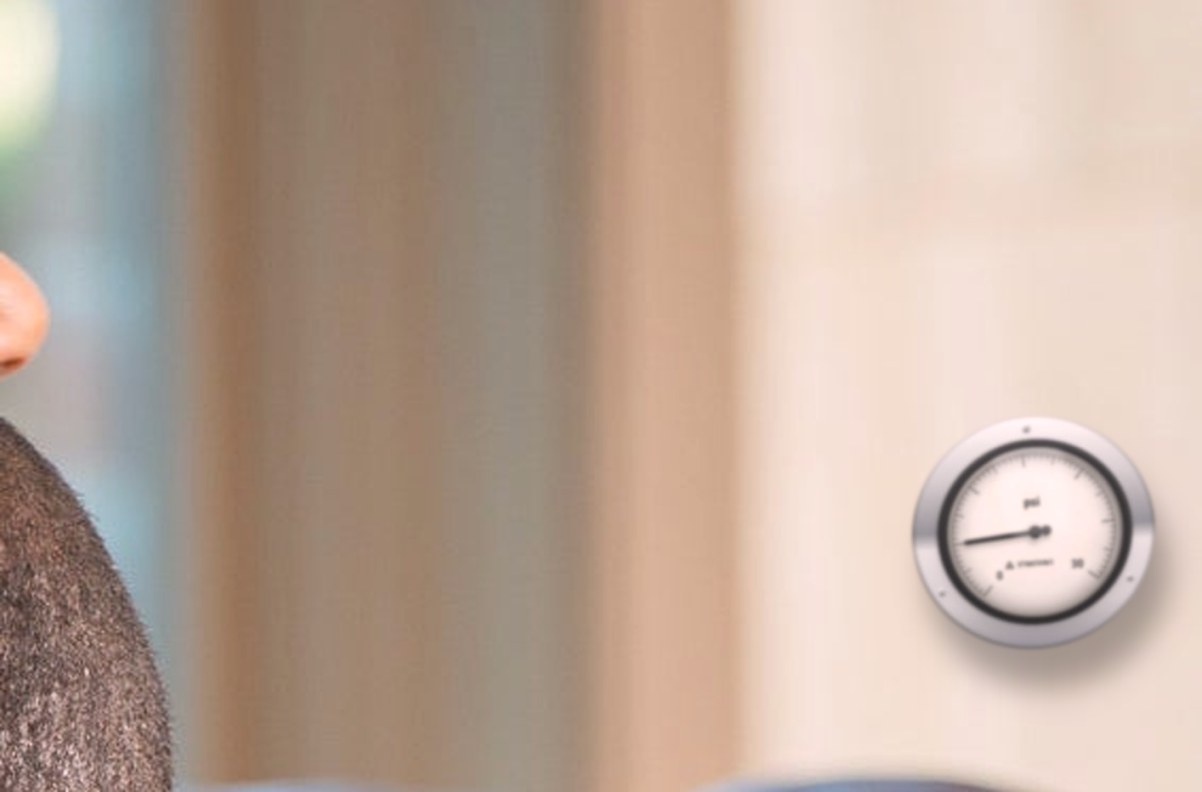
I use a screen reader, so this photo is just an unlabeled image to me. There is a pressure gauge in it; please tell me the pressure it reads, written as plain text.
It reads 5 psi
